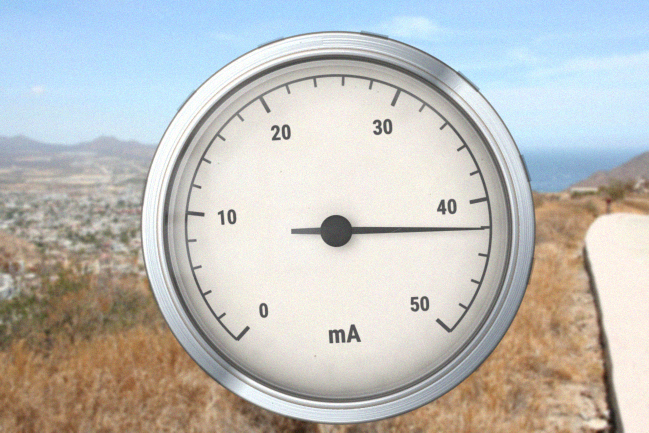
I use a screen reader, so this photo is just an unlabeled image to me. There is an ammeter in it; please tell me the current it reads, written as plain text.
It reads 42 mA
